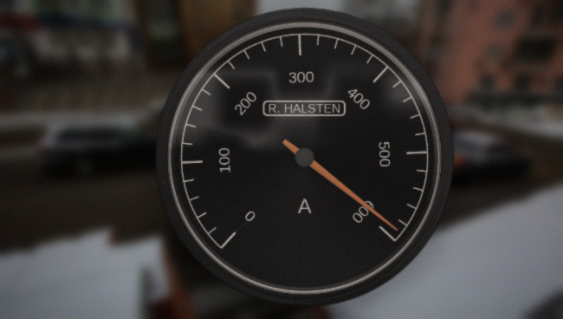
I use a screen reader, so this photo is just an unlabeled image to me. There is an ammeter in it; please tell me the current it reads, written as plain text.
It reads 590 A
